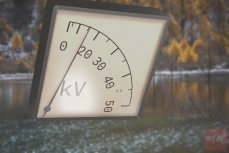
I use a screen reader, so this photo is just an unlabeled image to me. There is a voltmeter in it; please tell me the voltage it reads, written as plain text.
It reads 15 kV
